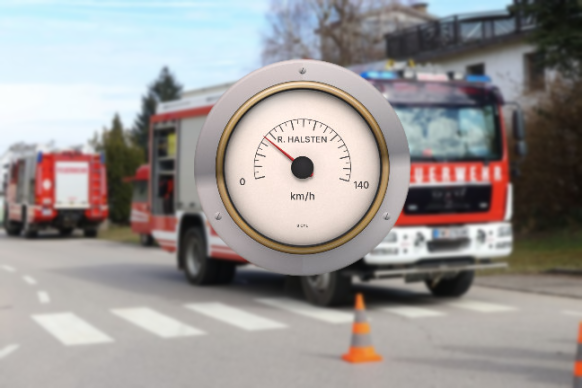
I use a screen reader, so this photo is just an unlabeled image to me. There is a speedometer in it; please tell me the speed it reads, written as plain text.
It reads 35 km/h
